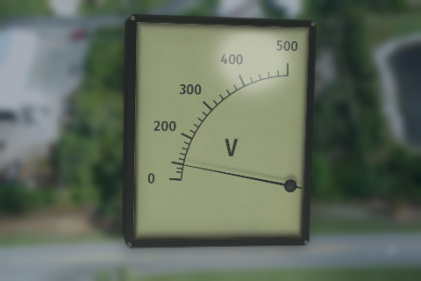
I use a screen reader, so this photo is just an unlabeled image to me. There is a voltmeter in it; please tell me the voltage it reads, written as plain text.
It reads 100 V
